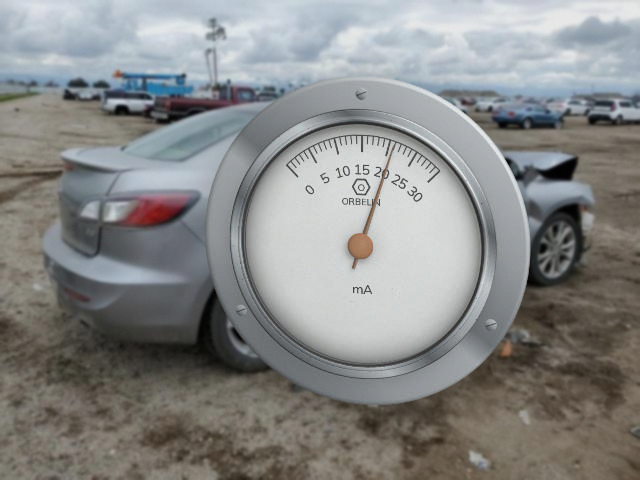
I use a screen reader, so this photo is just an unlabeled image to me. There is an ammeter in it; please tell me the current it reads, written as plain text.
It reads 21 mA
